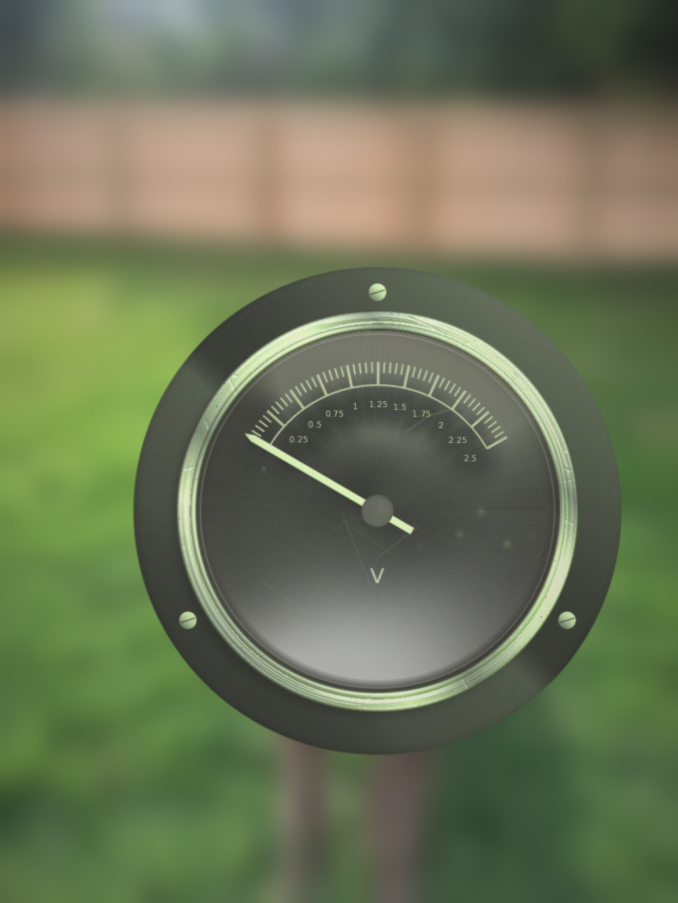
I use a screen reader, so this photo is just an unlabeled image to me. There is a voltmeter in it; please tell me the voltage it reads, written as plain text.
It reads 0 V
